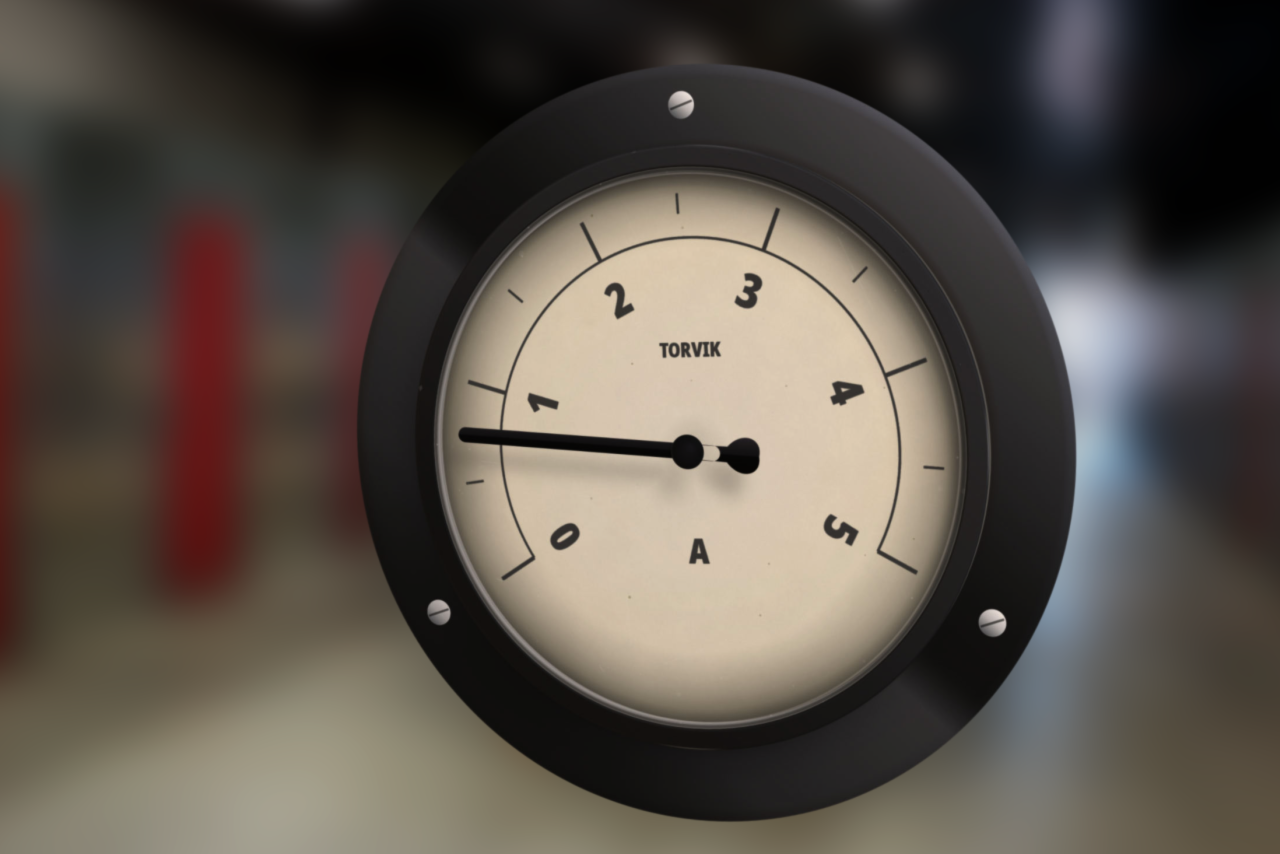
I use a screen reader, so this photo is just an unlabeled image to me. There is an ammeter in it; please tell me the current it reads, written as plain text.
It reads 0.75 A
